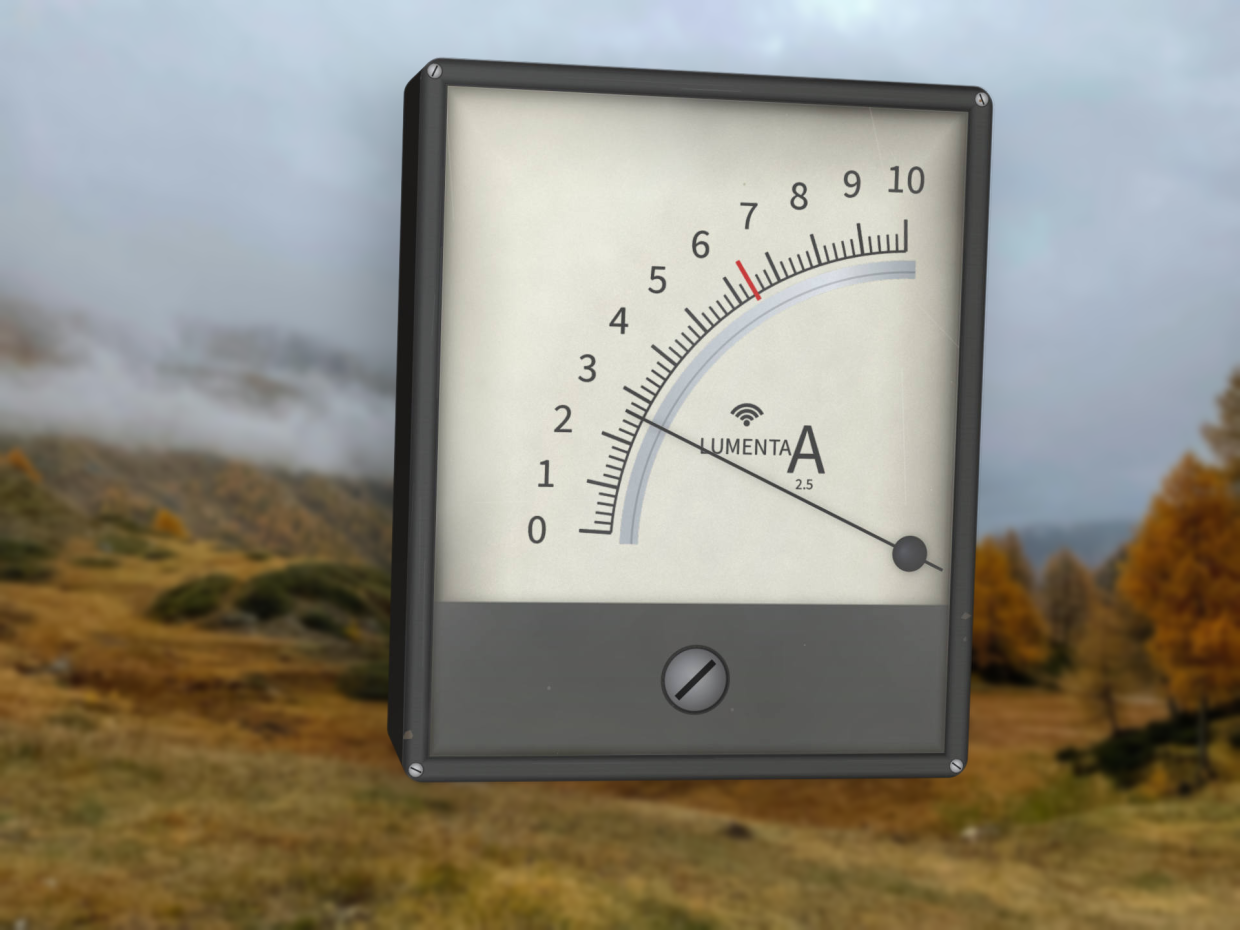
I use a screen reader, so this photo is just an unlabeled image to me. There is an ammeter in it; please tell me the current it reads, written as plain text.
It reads 2.6 A
